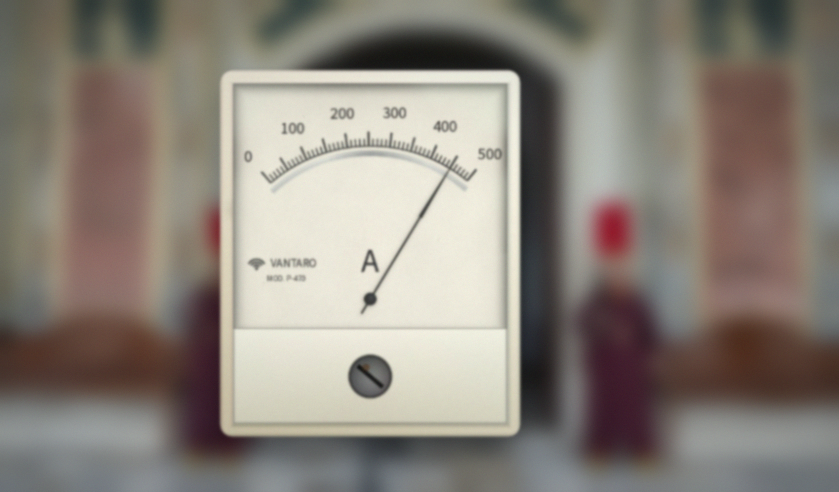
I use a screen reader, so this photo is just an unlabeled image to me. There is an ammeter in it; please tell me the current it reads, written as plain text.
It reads 450 A
